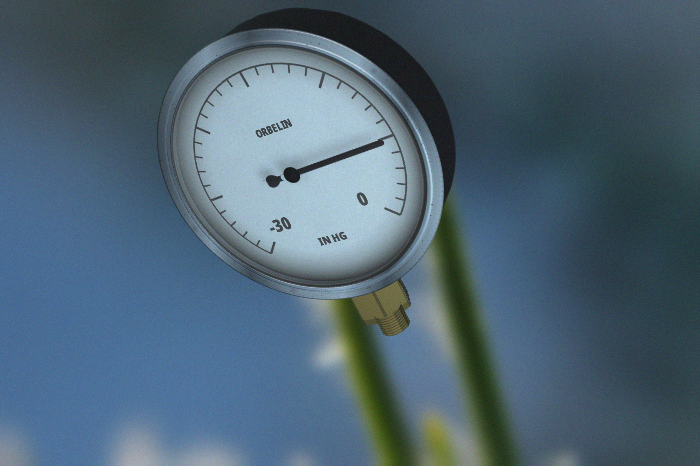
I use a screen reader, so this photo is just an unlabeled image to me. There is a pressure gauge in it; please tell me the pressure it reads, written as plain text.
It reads -5 inHg
